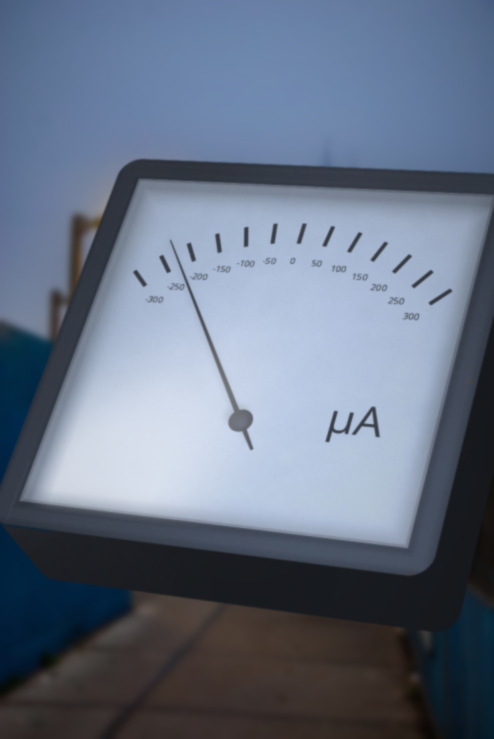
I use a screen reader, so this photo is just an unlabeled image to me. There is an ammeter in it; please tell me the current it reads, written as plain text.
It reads -225 µA
